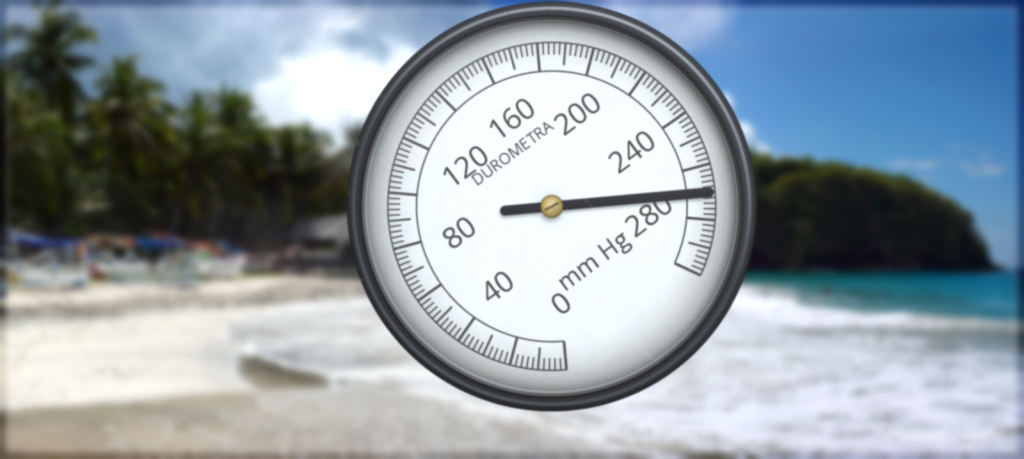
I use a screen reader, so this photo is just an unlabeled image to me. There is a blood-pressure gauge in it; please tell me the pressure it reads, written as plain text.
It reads 270 mmHg
